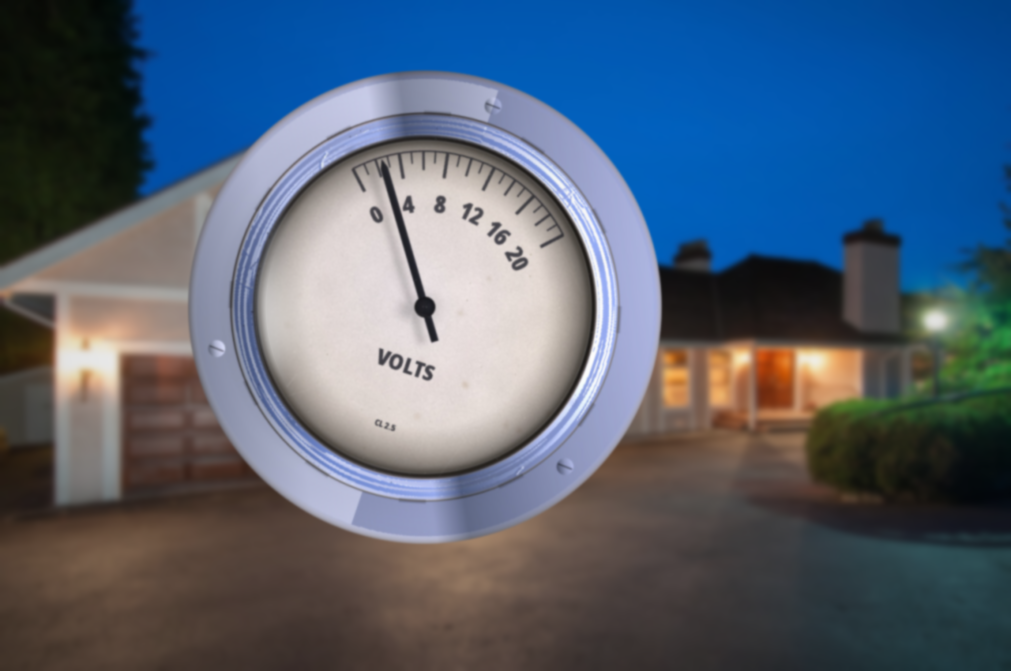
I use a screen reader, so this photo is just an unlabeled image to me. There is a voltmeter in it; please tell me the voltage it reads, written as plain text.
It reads 2.5 V
